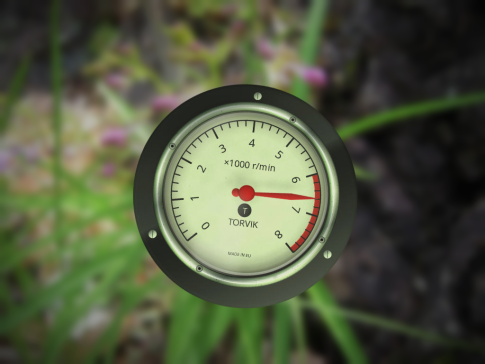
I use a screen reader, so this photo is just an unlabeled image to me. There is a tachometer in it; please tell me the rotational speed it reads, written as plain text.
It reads 6600 rpm
